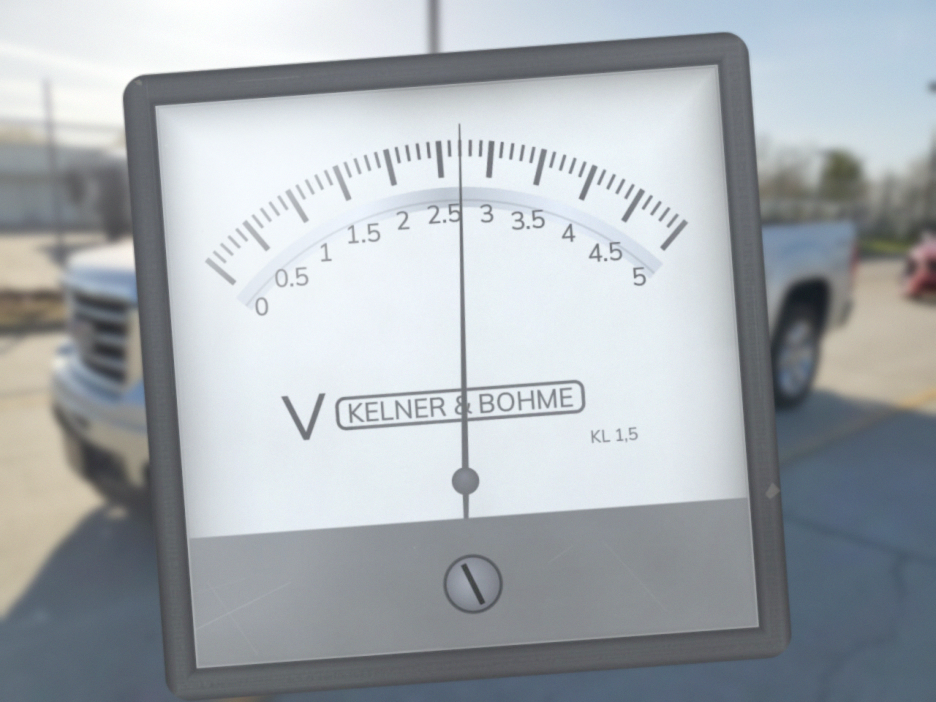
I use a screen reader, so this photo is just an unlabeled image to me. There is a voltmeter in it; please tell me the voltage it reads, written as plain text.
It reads 2.7 V
